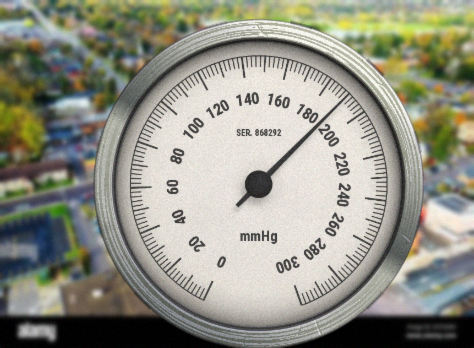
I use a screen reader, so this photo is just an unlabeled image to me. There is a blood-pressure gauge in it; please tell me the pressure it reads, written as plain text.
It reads 190 mmHg
